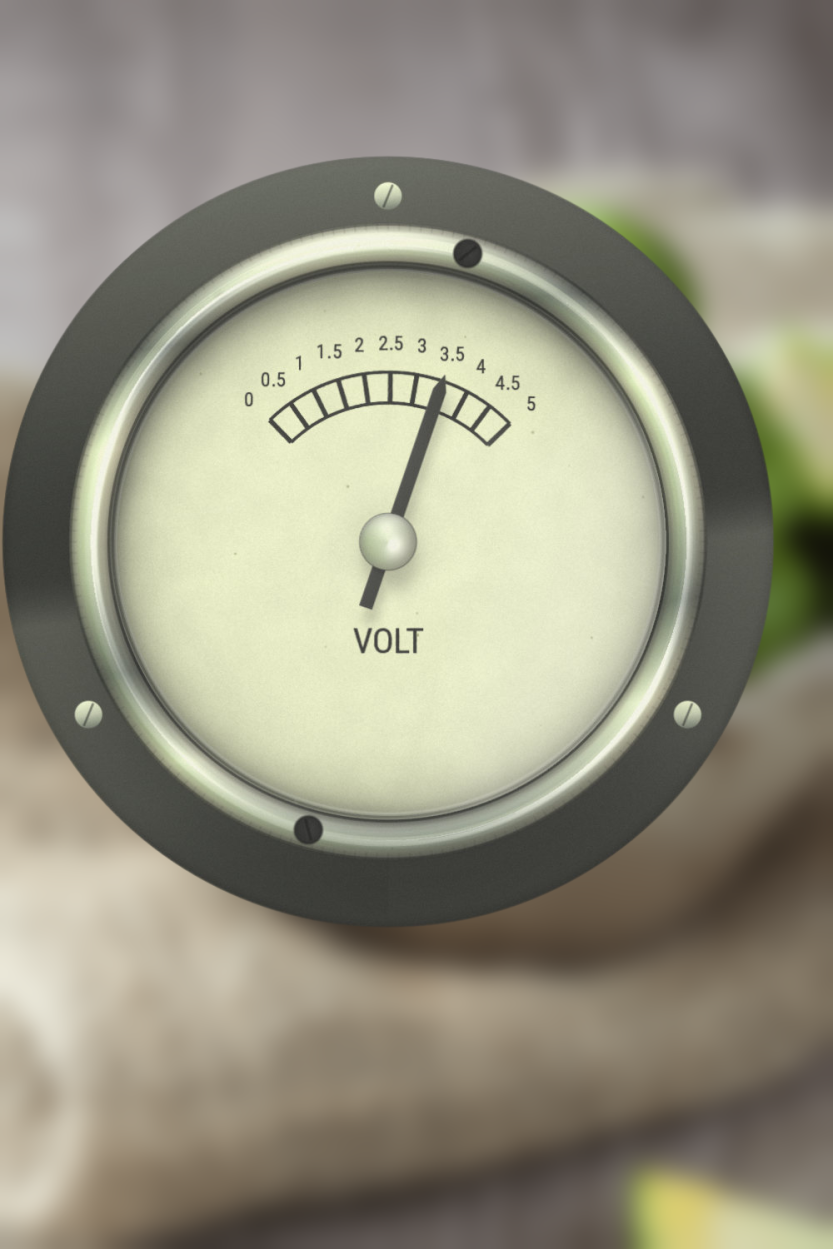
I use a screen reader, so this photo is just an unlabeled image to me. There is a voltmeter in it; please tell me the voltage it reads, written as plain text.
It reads 3.5 V
